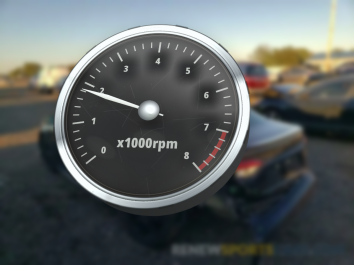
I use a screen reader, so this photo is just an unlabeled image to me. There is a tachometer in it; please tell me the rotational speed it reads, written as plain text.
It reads 1800 rpm
